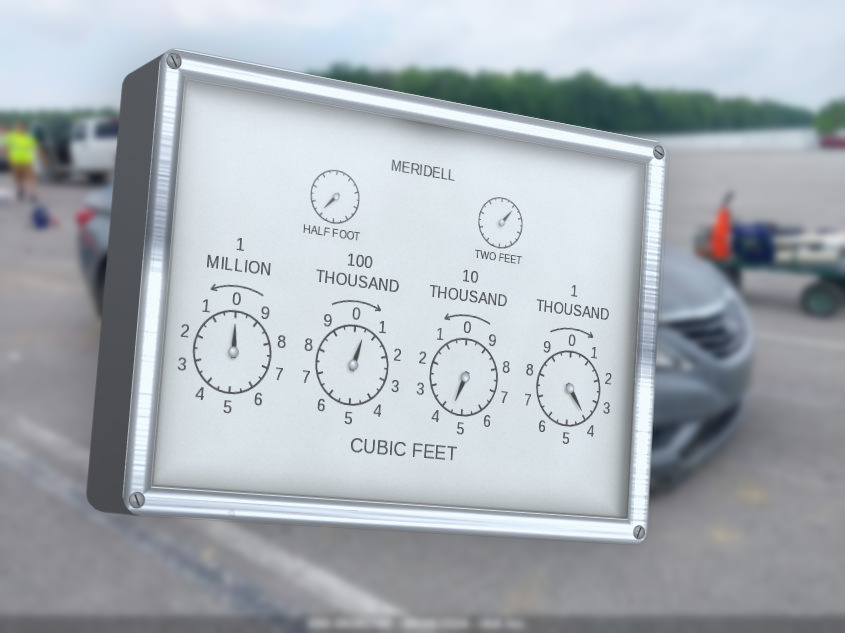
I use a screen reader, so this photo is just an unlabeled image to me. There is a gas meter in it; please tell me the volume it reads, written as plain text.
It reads 4400 ft³
